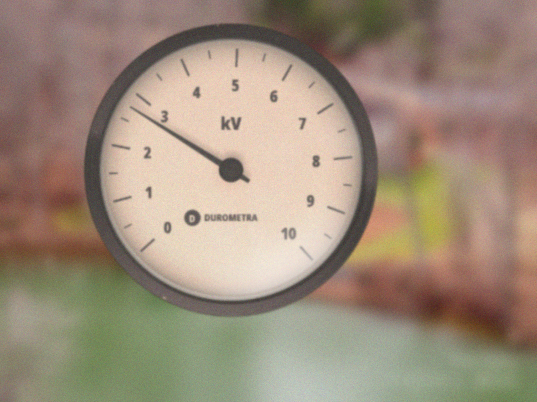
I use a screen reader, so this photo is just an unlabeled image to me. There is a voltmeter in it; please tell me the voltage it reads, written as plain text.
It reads 2.75 kV
